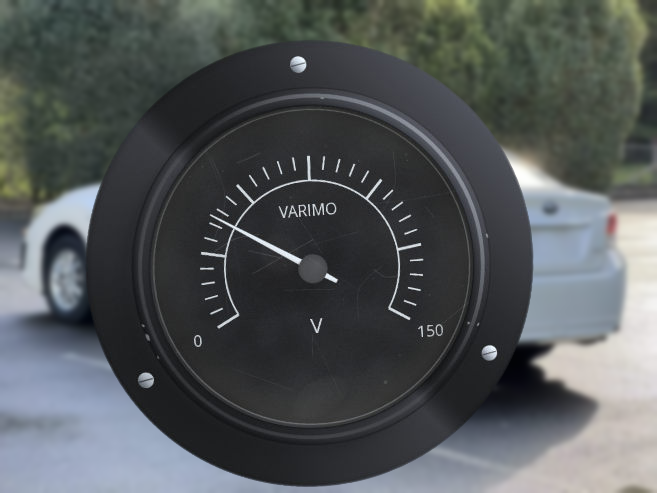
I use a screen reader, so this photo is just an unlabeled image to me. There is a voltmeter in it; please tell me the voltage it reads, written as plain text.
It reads 37.5 V
